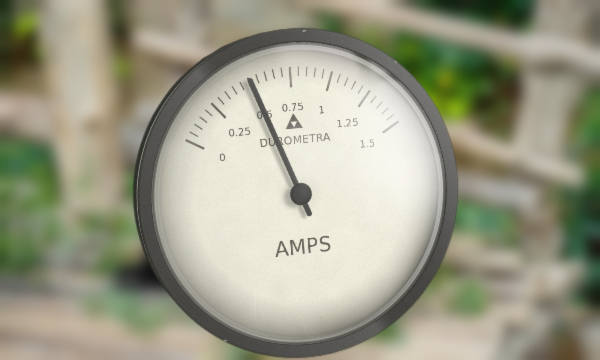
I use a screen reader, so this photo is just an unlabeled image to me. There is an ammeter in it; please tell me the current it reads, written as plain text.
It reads 0.5 A
